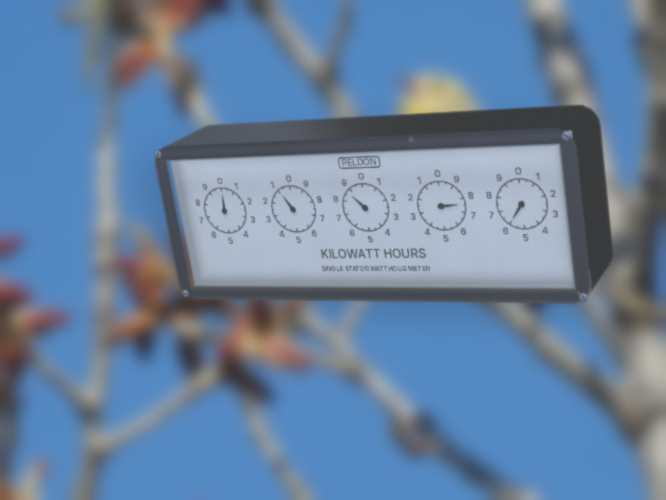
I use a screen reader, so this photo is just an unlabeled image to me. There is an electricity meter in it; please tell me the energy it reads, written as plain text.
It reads 876 kWh
